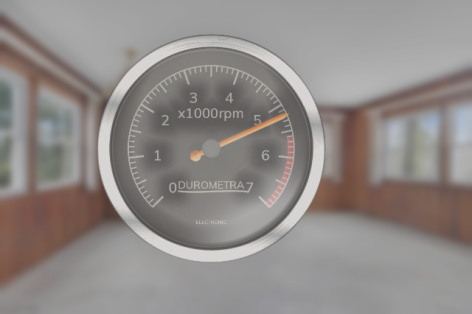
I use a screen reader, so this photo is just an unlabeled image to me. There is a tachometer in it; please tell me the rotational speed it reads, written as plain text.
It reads 5200 rpm
